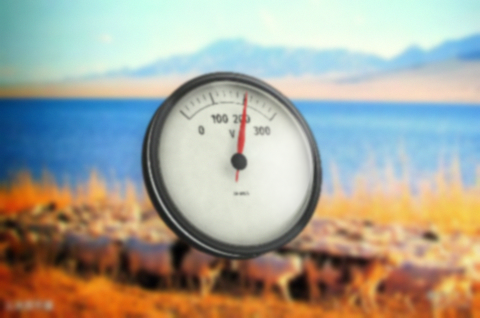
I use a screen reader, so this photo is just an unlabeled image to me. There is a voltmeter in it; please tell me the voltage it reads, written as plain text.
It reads 200 V
